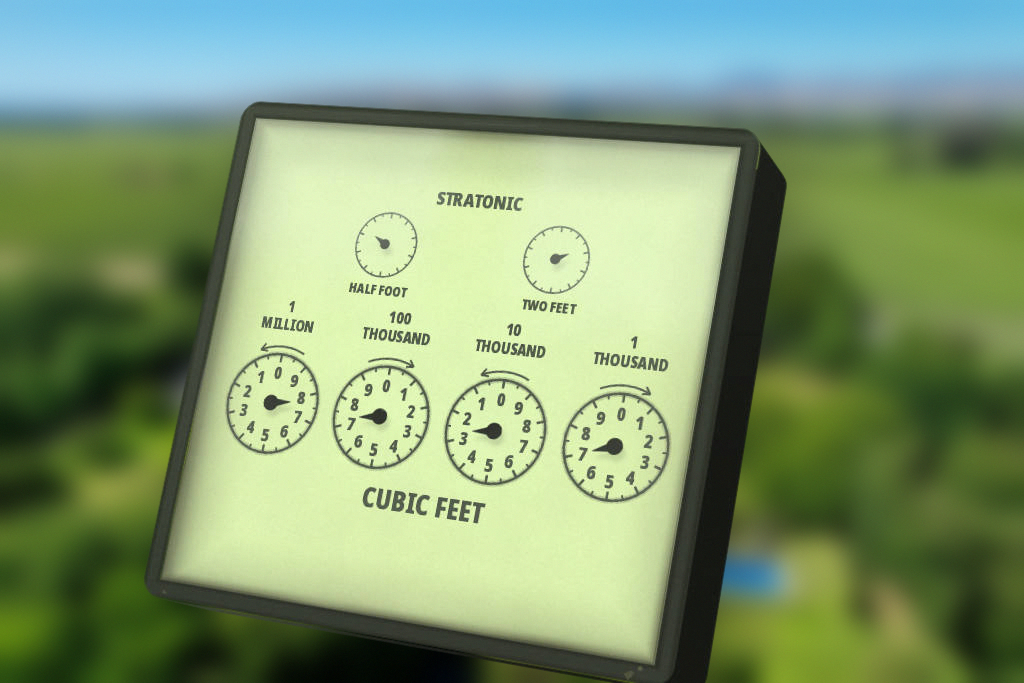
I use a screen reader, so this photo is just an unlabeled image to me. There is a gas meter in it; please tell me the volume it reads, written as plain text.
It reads 772700 ft³
